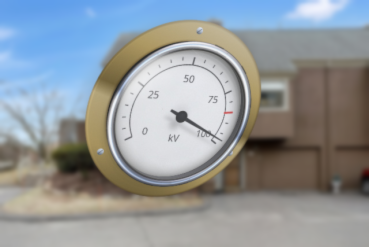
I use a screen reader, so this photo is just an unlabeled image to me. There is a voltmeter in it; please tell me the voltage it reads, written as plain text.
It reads 97.5 kV
